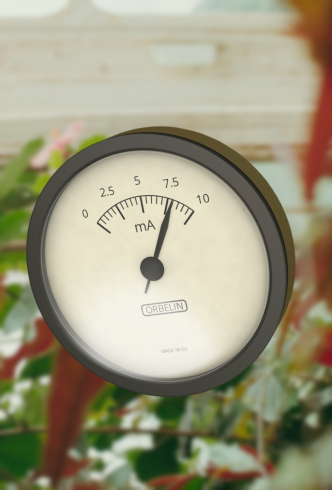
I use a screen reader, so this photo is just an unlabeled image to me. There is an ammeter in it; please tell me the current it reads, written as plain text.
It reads 8 mA
